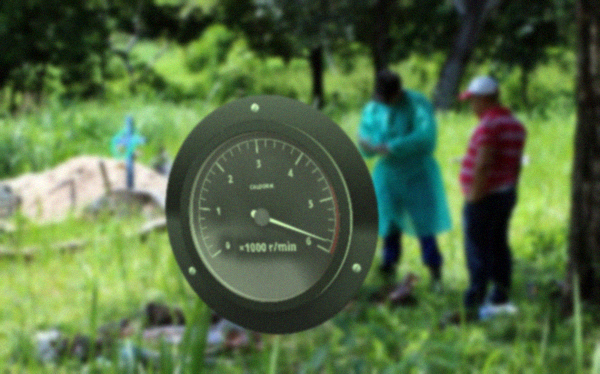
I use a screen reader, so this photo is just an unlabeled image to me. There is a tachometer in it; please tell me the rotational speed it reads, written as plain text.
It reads 5800 rpm
